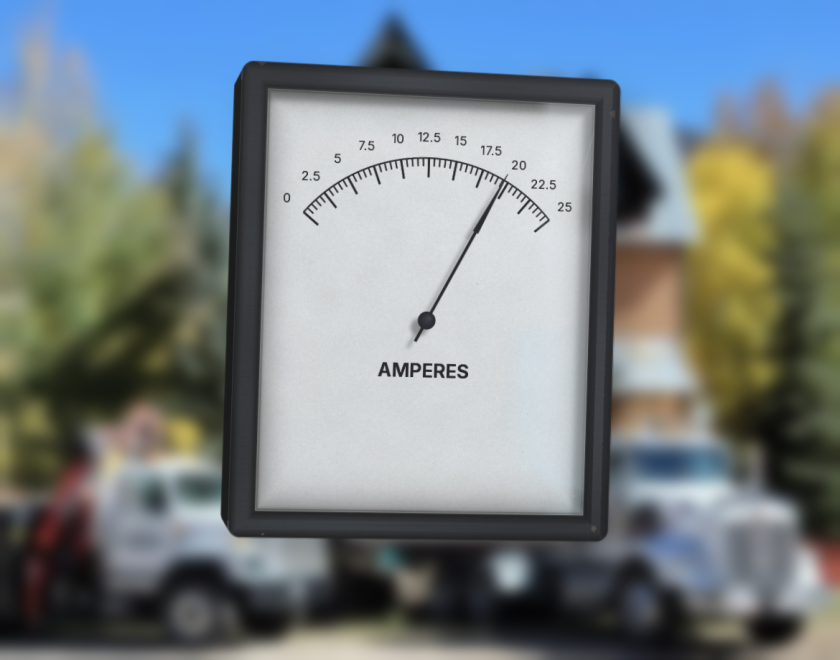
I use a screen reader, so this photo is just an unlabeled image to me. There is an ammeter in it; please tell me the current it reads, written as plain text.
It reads 19.5 A
